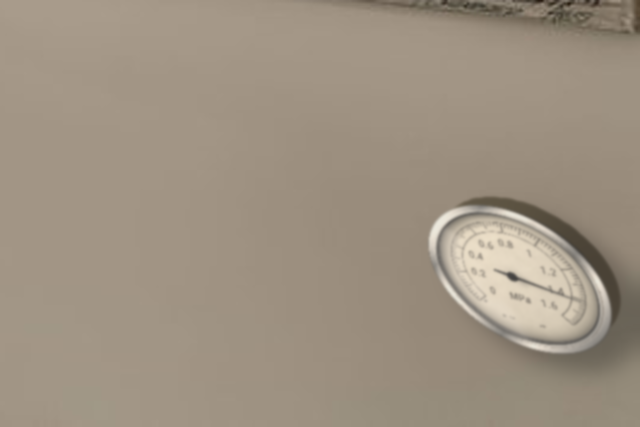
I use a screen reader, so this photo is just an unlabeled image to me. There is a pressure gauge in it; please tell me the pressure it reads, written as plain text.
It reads 1.4 MPa
